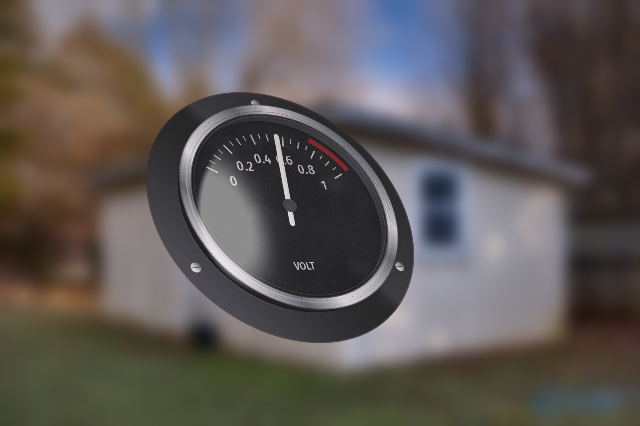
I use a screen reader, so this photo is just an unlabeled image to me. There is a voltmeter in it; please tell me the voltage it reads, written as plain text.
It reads 0.55 V
